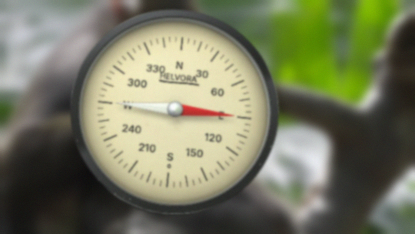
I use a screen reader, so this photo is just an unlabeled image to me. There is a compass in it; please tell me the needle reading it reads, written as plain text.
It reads 90 °
